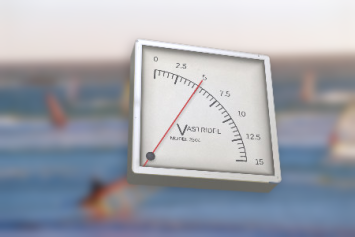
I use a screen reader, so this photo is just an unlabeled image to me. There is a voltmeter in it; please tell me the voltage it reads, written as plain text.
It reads 5 V
